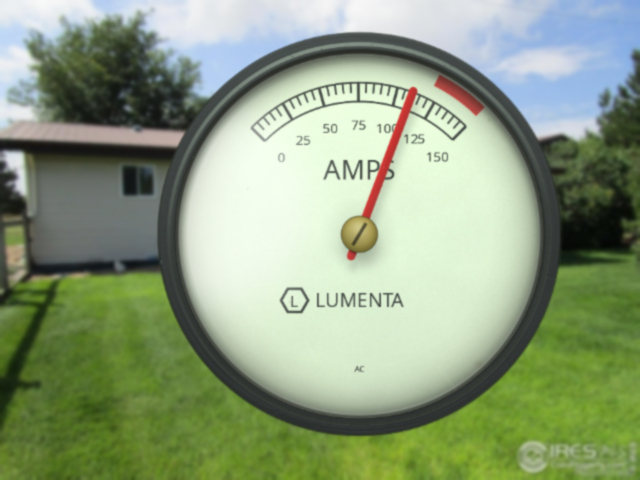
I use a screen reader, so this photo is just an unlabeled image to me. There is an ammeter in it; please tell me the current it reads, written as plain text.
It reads 110 A
